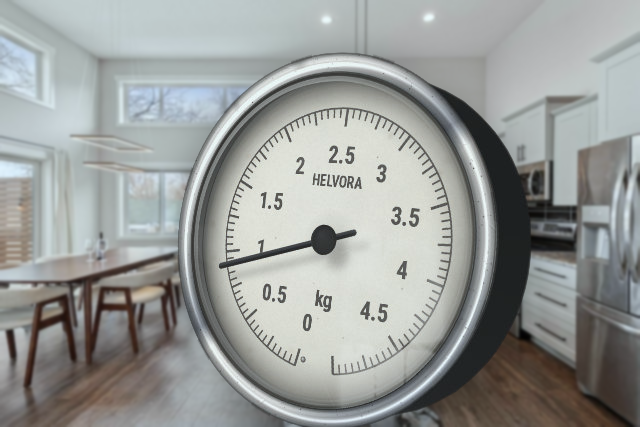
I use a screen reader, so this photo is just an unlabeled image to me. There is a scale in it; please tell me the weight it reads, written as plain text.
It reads 0.9 kg
